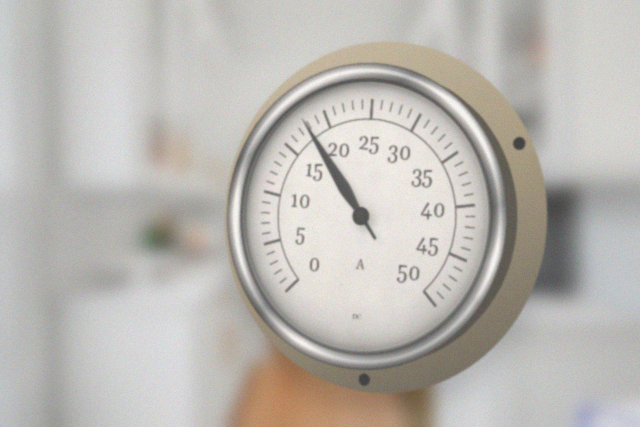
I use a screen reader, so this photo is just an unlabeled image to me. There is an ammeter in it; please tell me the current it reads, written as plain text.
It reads 18 A
